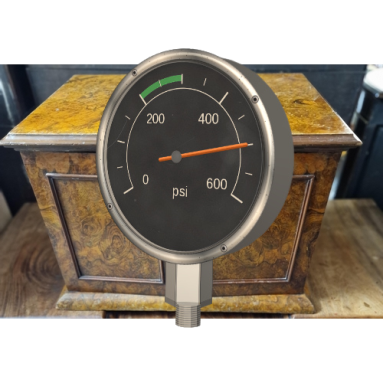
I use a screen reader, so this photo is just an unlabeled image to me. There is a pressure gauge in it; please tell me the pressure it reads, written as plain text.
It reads 500 psi
